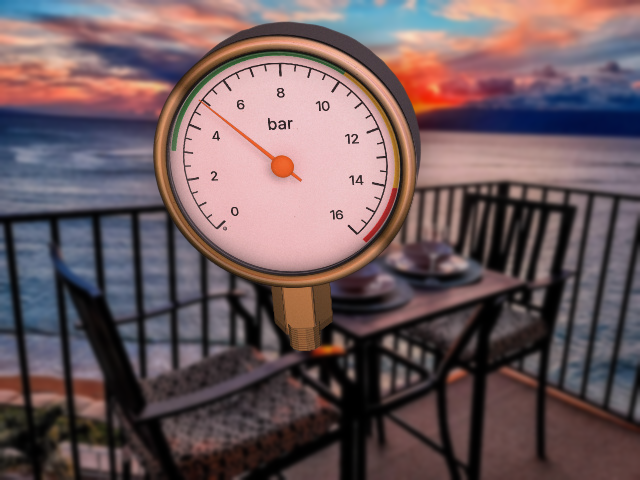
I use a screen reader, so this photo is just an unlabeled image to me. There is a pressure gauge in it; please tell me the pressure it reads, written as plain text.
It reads 5 bar
